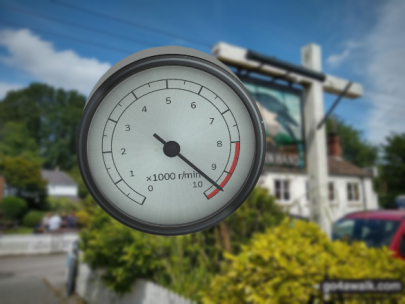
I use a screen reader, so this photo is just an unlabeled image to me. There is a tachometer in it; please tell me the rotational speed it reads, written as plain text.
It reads 9500 rpm
